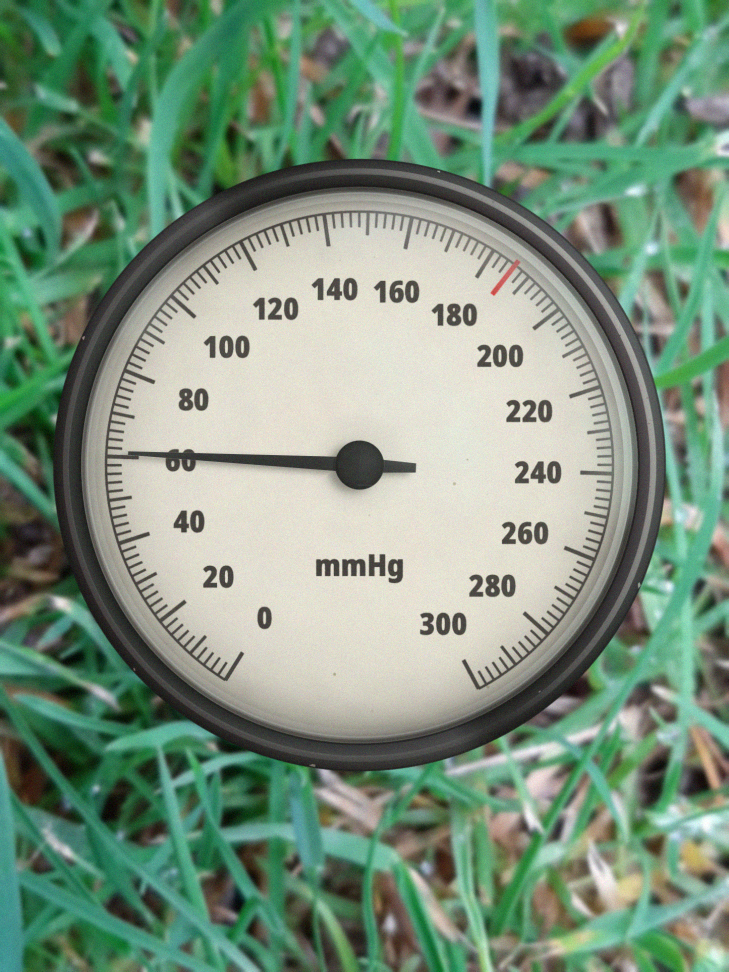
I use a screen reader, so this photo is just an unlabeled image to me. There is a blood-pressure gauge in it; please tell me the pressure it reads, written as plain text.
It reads 61 mmHg
